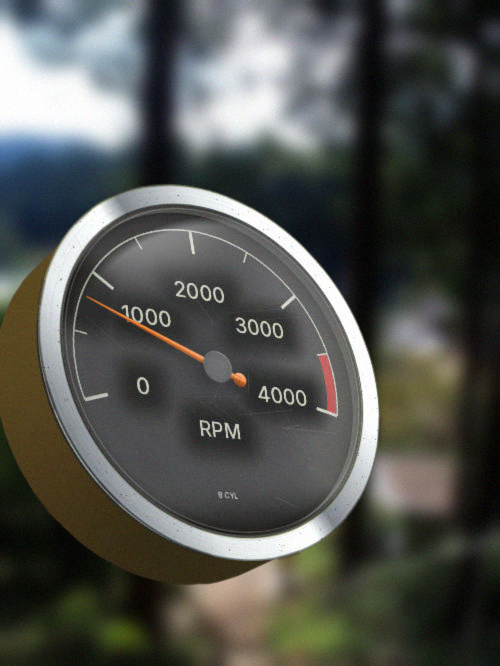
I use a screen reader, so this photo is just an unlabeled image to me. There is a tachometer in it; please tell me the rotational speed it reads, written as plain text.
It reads 750 rpm
